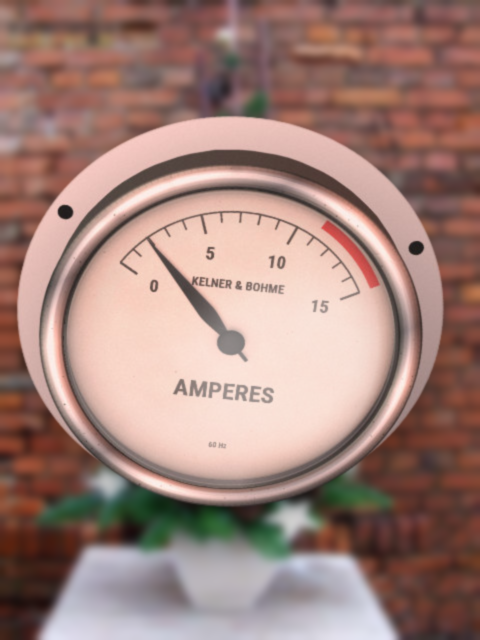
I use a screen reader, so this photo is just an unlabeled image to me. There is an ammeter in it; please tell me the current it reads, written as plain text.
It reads 2 A
